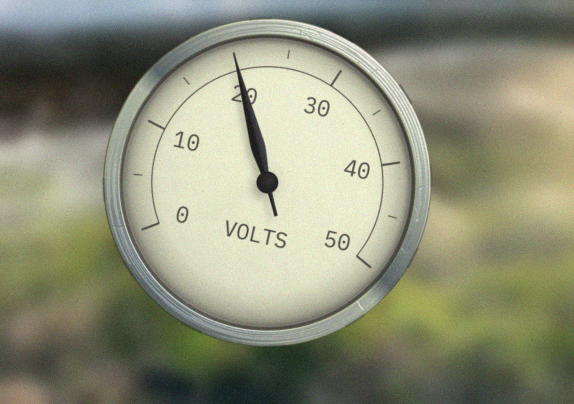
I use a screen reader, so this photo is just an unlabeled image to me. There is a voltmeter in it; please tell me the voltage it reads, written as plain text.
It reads 20 V
